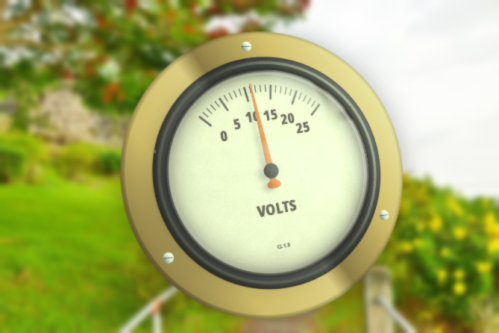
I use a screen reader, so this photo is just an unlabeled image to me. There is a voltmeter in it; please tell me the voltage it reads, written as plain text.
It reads 11 V
